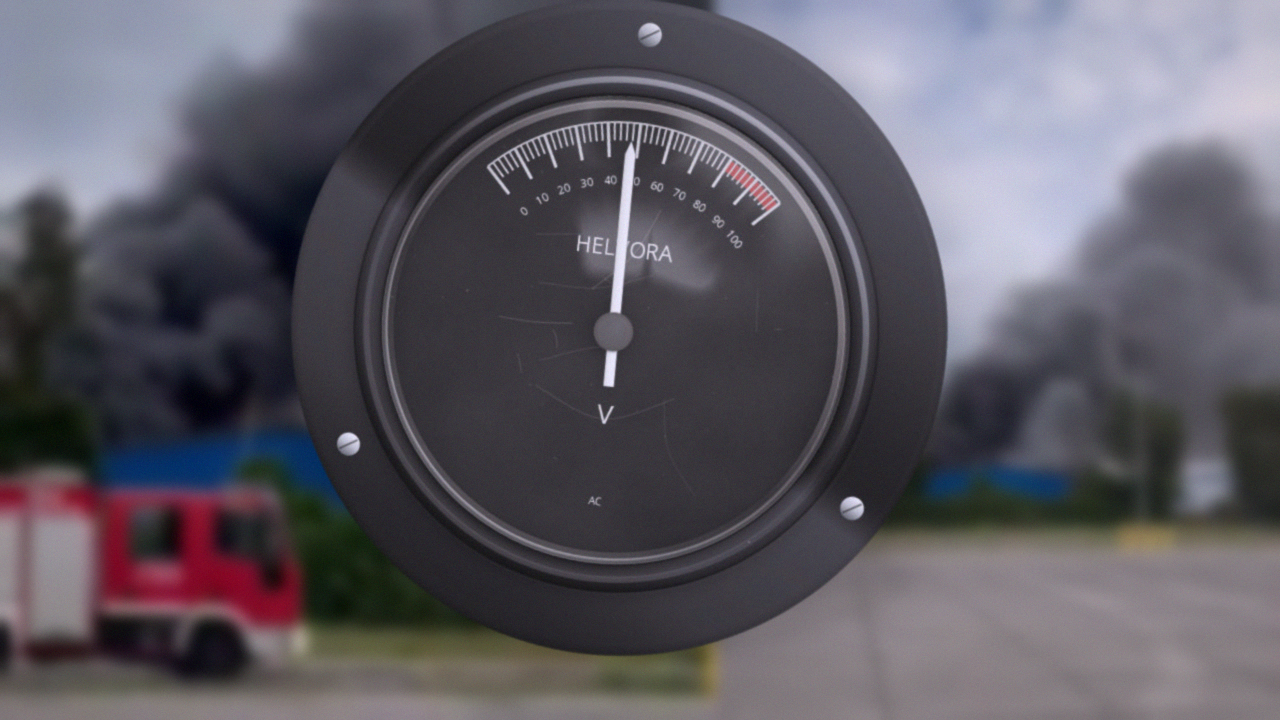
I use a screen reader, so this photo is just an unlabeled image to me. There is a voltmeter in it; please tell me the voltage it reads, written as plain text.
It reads 48 V
